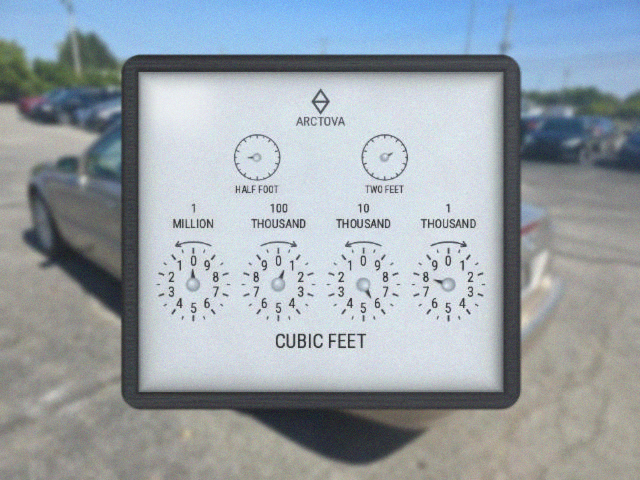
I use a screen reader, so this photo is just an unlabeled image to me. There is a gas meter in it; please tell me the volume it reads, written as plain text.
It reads 5800 ft³
